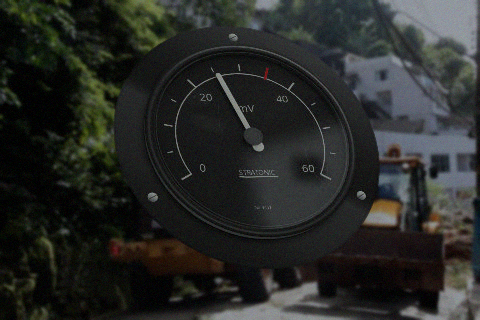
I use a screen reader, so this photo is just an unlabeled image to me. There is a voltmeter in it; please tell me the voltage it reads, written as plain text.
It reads 25 mV
